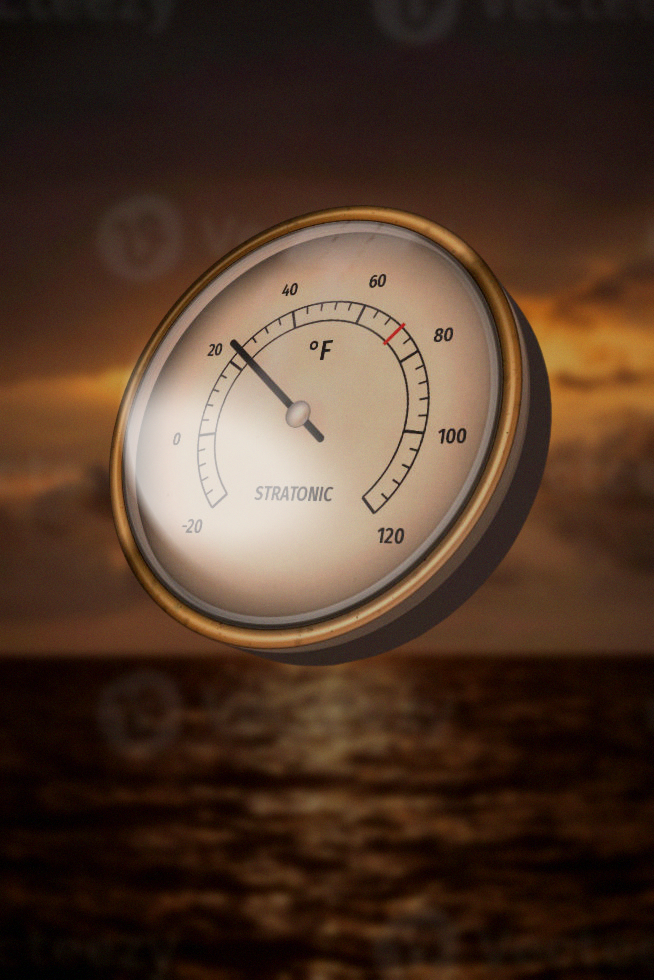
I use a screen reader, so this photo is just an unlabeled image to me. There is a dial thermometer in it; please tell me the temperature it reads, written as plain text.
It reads 24 °F
